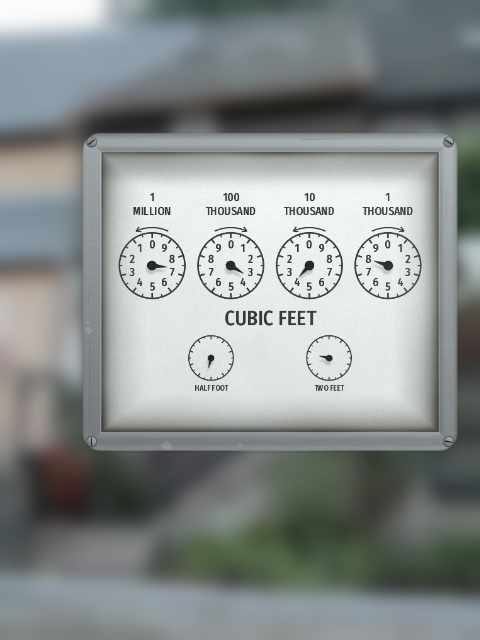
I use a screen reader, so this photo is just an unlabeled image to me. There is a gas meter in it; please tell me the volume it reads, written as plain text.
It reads 733800 ft³
